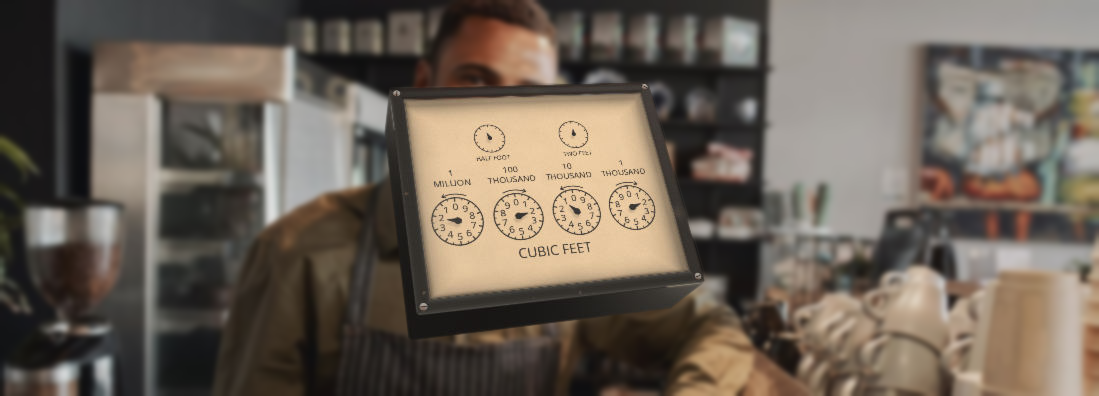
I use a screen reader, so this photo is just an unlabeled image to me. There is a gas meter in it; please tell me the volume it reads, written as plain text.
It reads 221200 ft³
